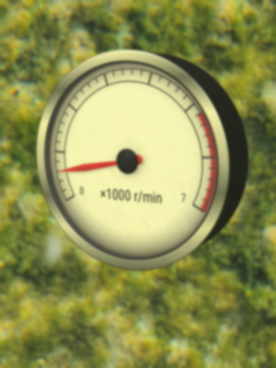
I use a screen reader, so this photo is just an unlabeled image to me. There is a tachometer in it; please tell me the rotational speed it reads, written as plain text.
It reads 600 rpm
